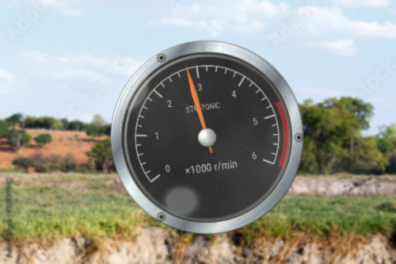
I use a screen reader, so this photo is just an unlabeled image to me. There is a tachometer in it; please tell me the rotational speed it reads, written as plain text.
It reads 2800 rpm
